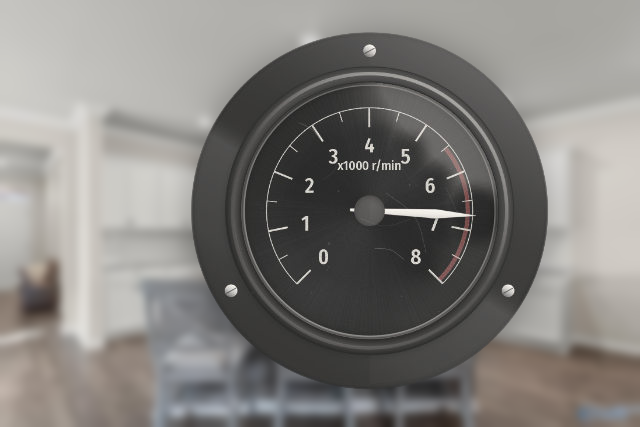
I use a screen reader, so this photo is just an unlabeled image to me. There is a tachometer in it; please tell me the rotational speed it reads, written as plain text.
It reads 6750 rpm
